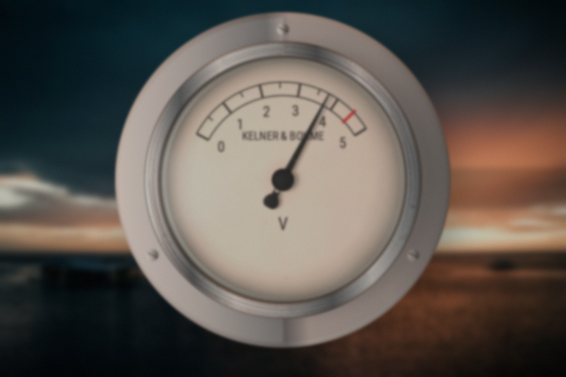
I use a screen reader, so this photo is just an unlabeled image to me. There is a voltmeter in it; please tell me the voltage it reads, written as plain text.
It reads 3.75 V
